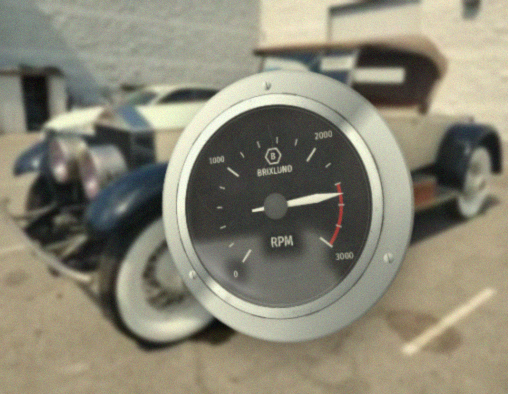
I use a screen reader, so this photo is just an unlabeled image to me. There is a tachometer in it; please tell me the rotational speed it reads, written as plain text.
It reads 2500 rpm
